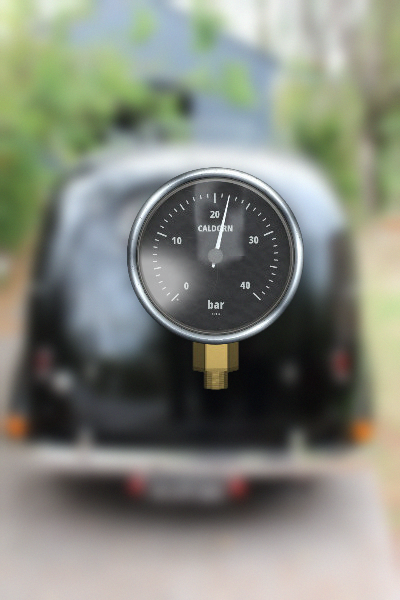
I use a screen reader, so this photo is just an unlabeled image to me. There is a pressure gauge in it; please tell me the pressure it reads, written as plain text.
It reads 22 bar
